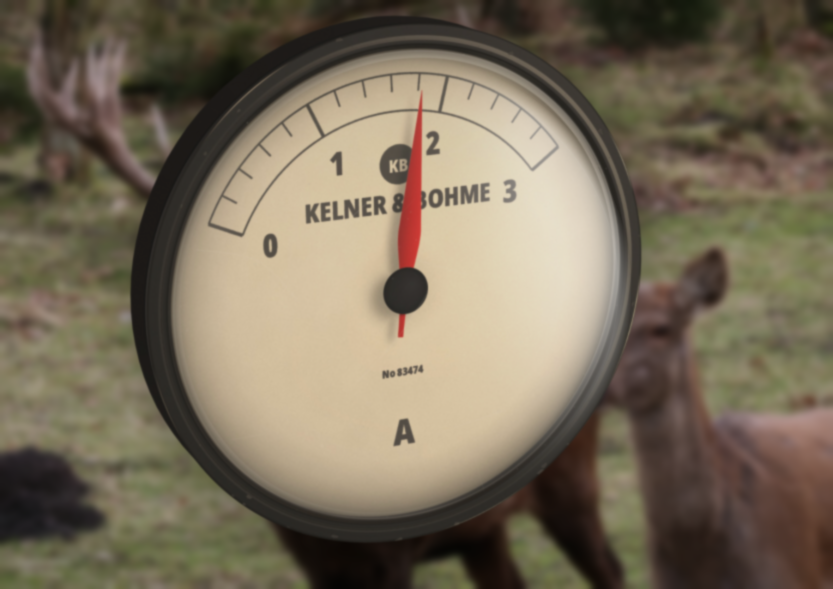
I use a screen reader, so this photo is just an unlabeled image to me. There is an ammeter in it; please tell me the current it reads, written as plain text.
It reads 1.8 A
